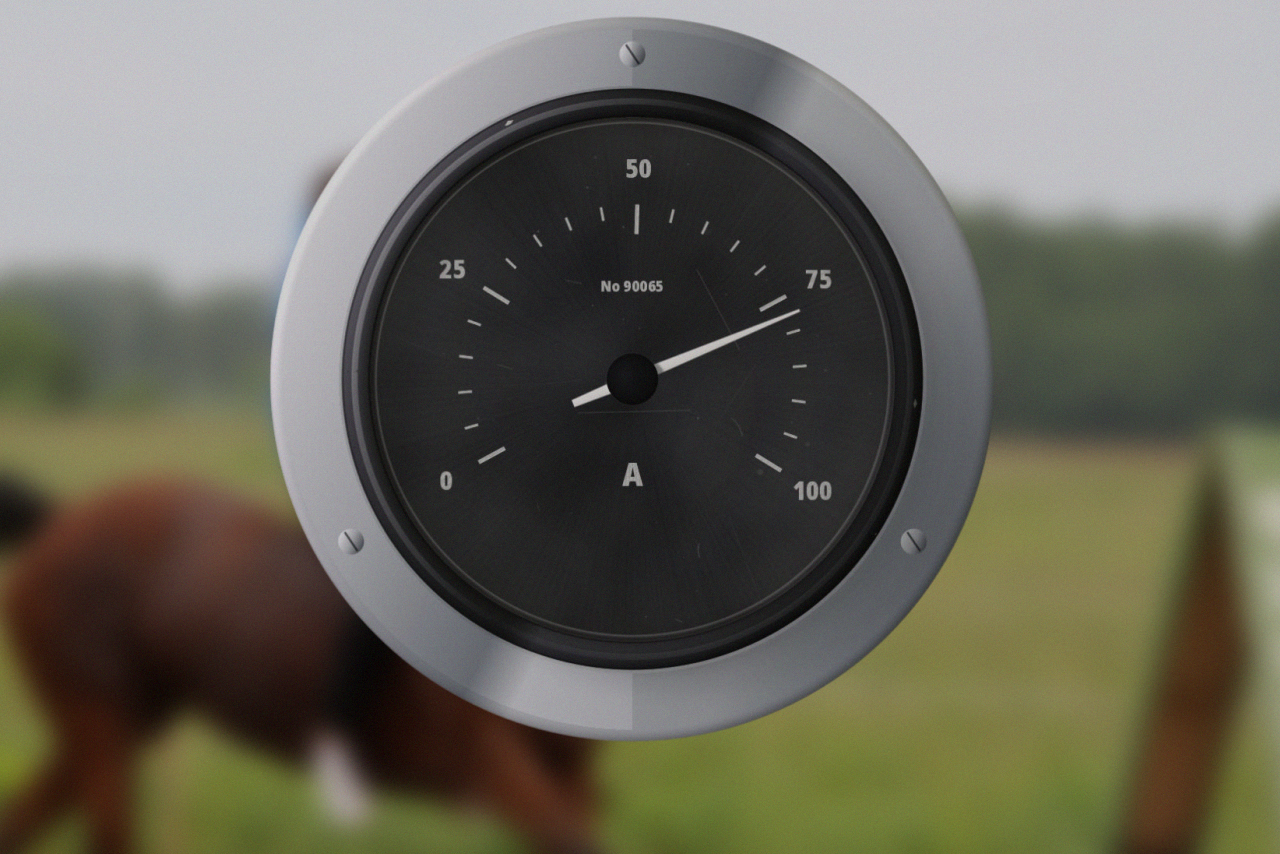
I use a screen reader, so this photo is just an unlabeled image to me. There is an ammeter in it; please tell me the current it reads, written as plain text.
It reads 77.5 A
